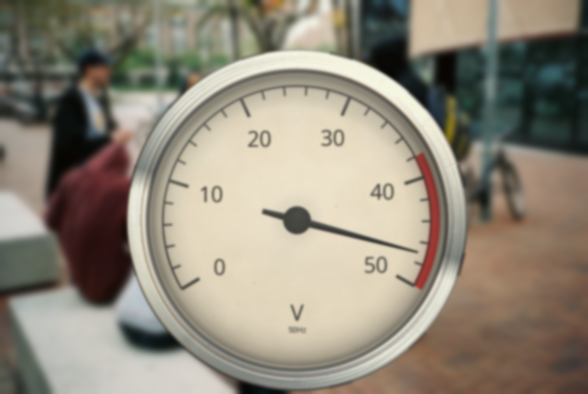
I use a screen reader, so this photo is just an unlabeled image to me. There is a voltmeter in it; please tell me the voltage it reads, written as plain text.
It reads 47 V
